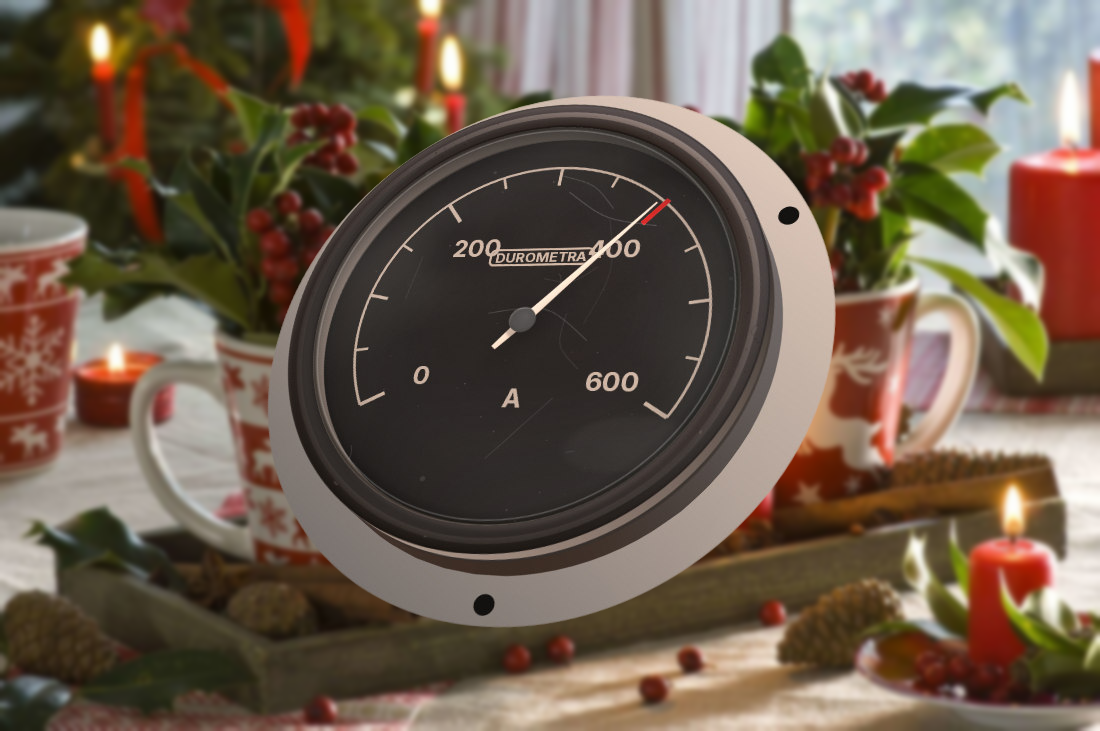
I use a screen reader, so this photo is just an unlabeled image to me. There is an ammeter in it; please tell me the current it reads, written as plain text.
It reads 400 A
